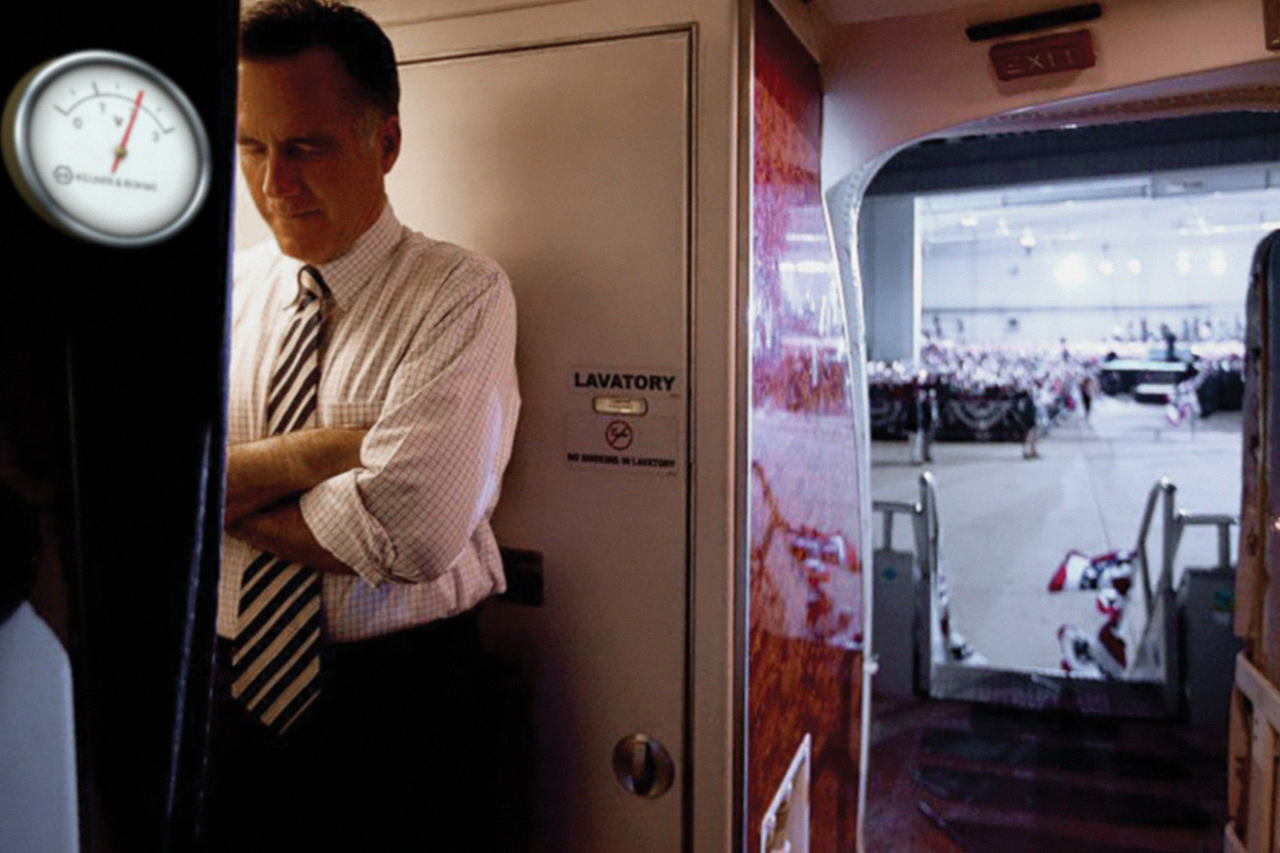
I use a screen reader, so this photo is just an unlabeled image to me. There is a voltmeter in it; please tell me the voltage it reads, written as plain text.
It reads 2 V
